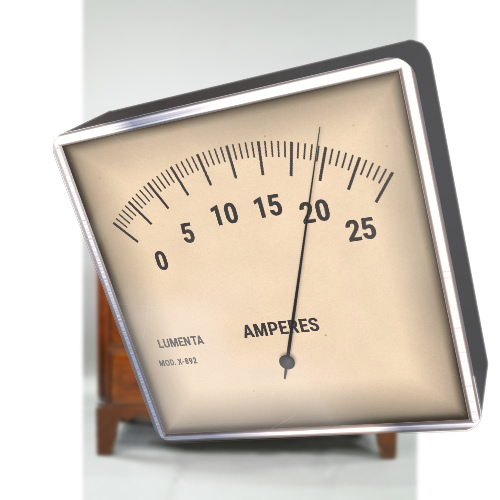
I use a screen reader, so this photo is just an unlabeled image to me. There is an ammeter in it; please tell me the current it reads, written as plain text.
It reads 19.5 A
